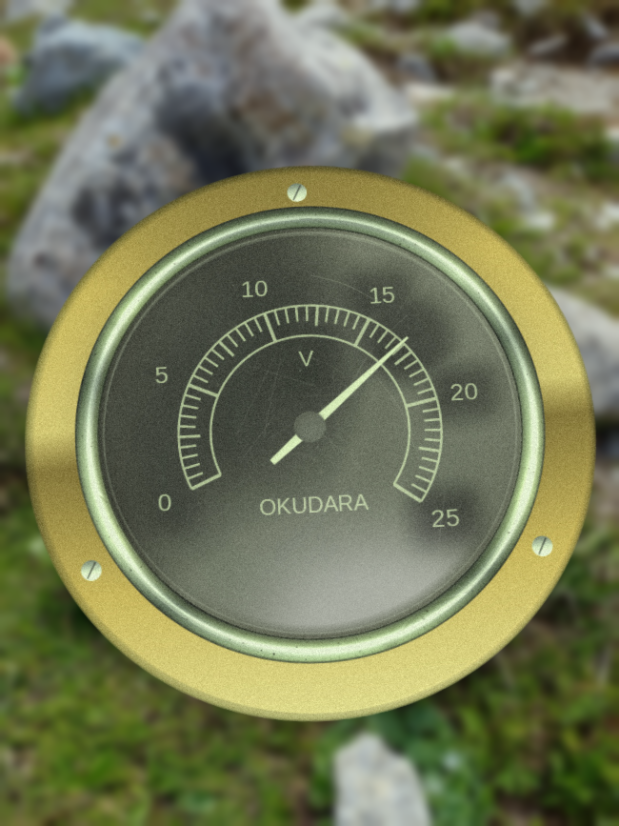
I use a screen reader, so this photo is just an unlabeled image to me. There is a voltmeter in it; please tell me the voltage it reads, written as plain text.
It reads 17 V
